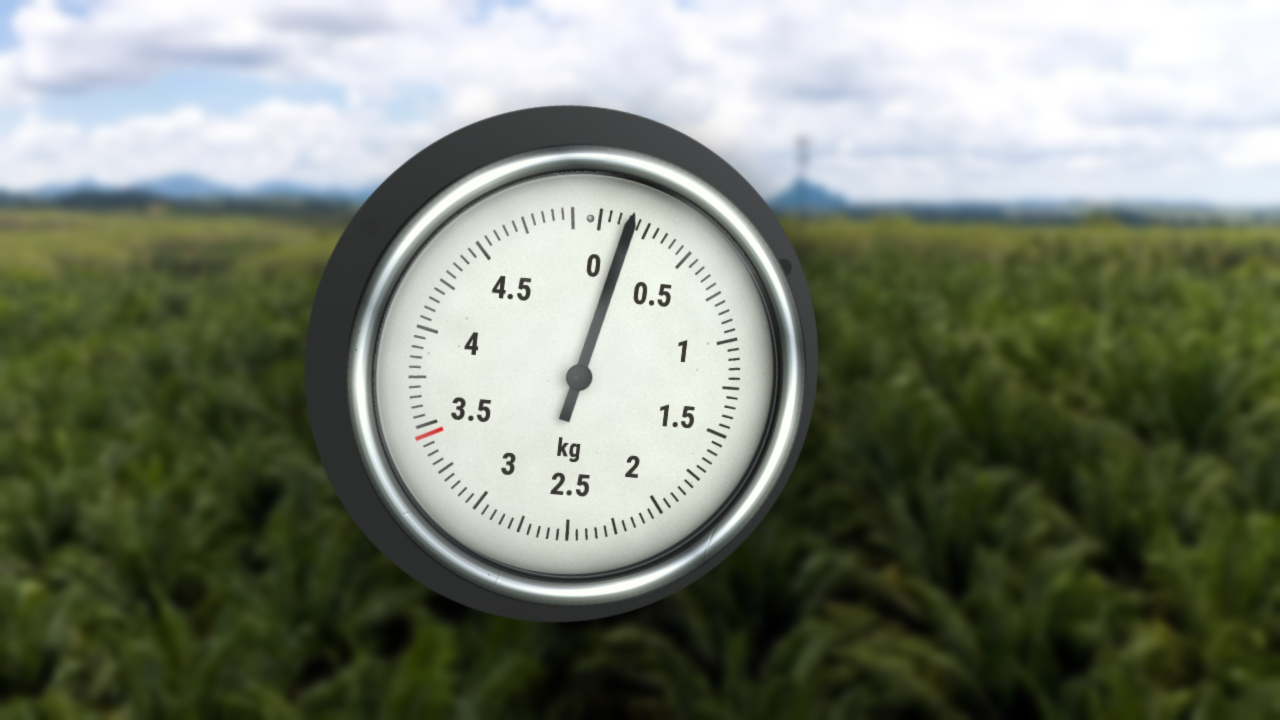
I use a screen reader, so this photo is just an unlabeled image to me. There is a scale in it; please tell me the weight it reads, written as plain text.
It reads 0.15 kg
